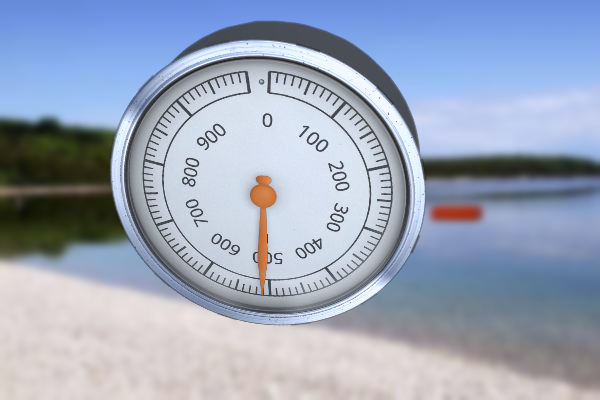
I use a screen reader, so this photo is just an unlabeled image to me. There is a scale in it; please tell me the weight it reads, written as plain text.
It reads 510 g
